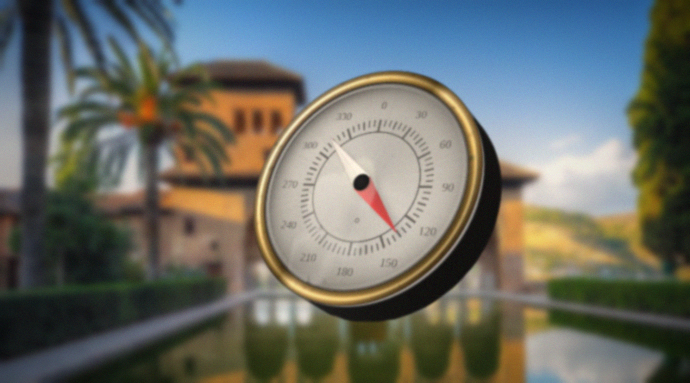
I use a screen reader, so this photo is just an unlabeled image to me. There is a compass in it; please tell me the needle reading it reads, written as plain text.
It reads 135 °
